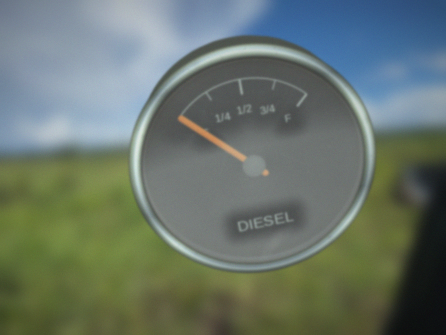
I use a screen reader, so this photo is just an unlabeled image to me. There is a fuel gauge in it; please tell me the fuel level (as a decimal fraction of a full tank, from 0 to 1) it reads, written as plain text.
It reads 0
